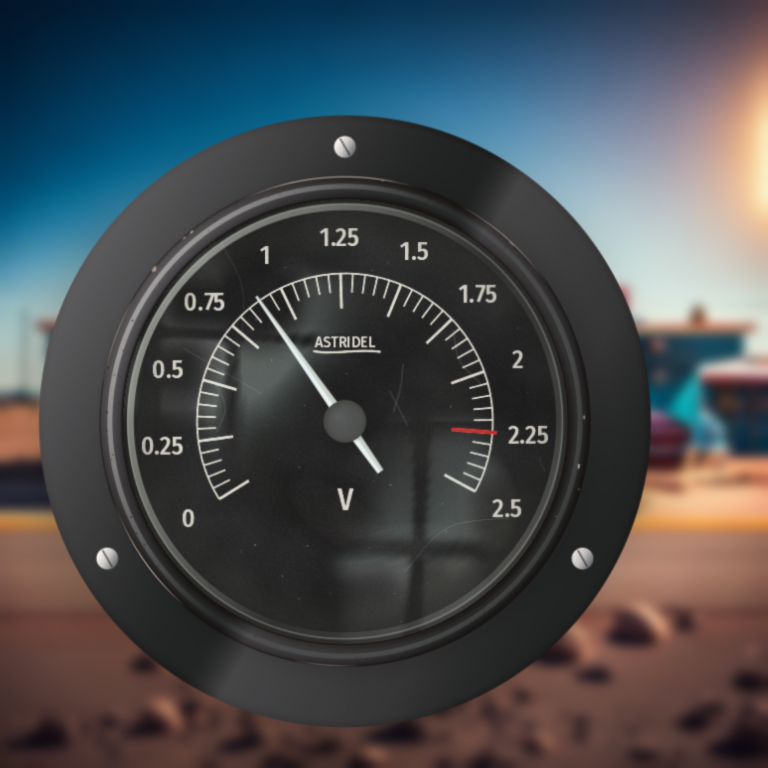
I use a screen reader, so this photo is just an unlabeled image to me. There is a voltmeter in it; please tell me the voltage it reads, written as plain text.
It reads 0.9 V
